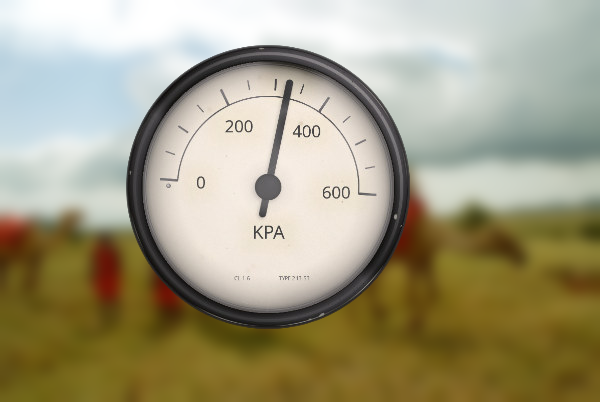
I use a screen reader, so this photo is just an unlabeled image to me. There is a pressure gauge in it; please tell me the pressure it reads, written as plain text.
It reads 325 kPa
